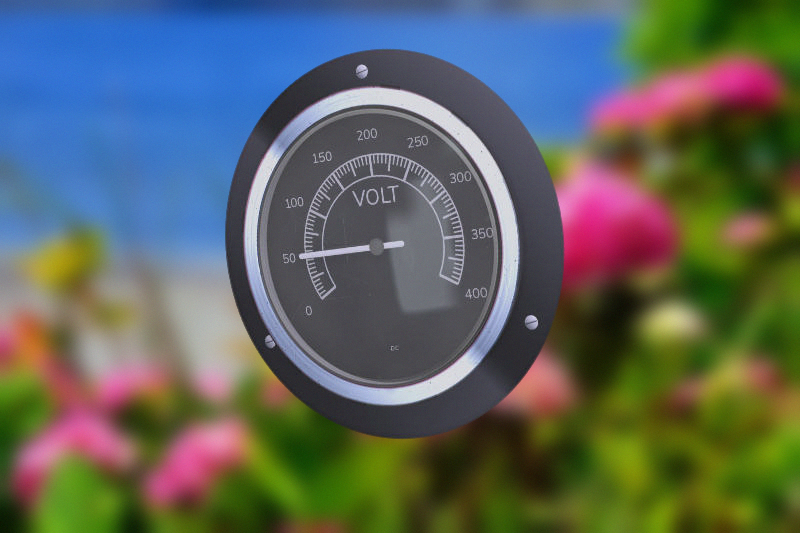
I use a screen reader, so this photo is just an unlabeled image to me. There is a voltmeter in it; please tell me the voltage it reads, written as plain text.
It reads 50 V
